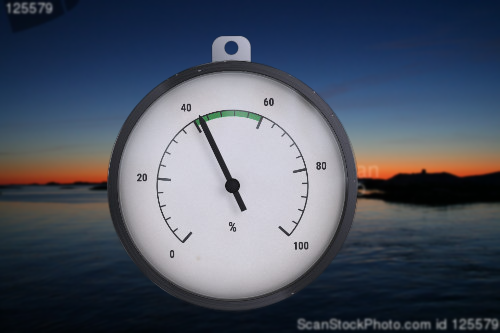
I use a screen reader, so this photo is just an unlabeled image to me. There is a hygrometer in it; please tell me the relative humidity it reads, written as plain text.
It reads 42 %
